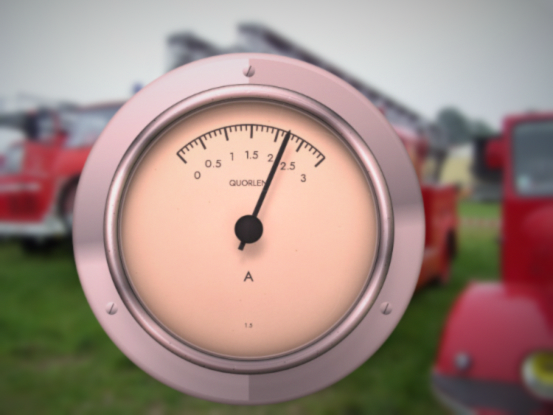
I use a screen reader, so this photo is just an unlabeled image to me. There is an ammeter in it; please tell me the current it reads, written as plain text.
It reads 2.2 A
